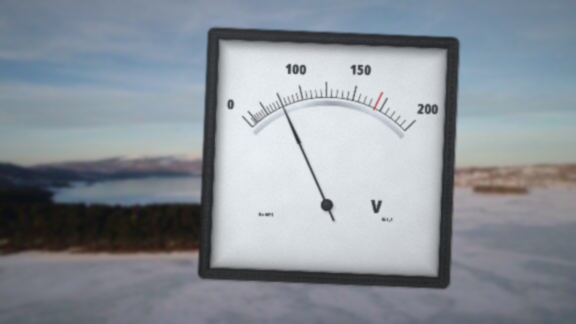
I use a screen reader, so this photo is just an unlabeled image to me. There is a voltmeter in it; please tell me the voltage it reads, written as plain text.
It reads 75 V
